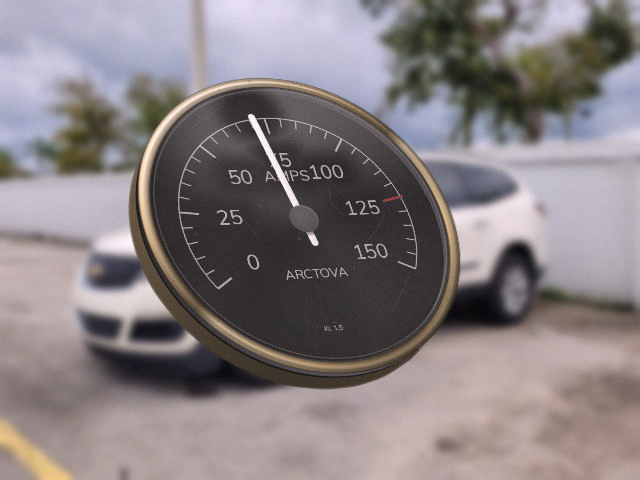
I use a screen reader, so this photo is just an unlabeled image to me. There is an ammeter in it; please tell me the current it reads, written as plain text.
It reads 70 A
